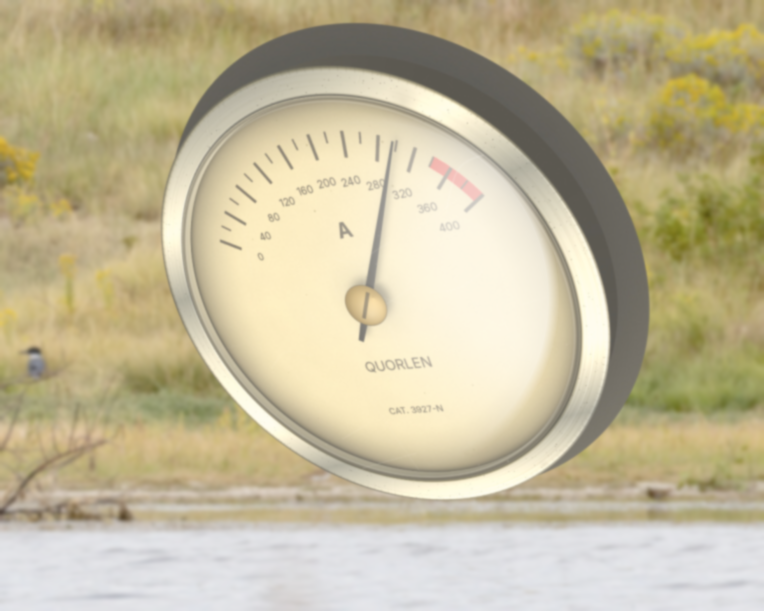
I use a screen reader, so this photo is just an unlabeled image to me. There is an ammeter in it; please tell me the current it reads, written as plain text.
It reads 300 A
